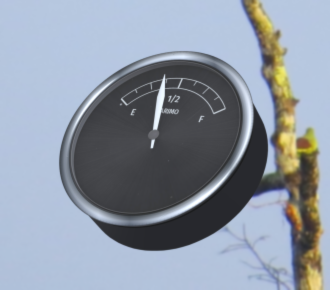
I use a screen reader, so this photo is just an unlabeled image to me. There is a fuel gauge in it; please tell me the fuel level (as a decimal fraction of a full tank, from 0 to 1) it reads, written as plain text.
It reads 0.375
